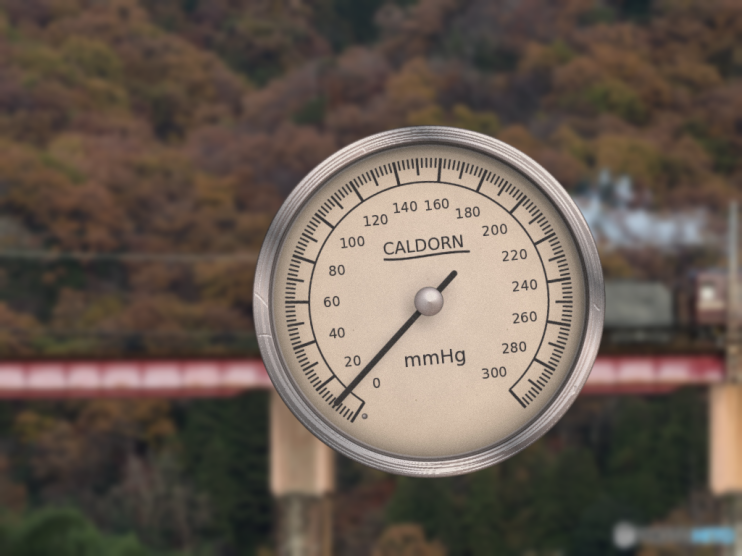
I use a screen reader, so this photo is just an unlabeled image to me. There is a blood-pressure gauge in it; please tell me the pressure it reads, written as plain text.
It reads 10 mmHg
